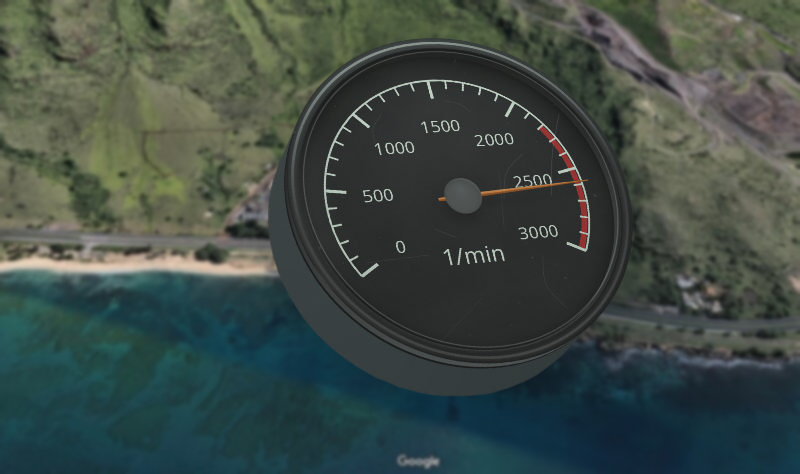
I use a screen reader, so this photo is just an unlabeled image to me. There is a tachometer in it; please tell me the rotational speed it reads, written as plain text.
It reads 2600 rpm
